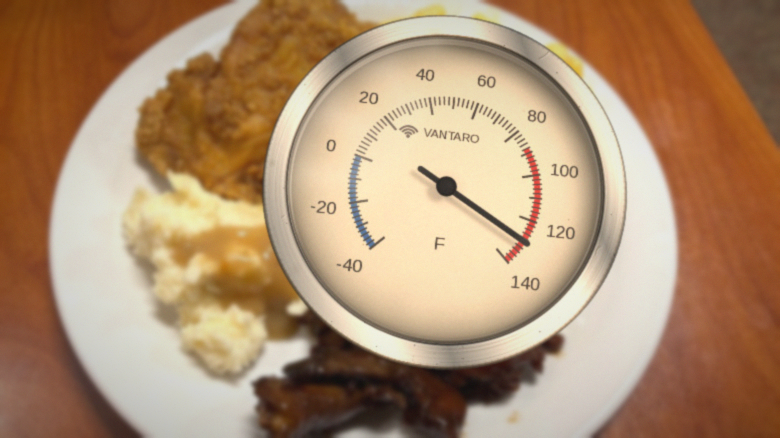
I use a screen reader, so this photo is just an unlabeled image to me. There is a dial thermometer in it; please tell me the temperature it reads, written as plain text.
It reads 130 °F
